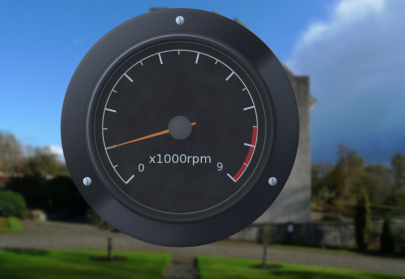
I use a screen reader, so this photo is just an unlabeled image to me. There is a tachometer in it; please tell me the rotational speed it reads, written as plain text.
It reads 1000 rpm
